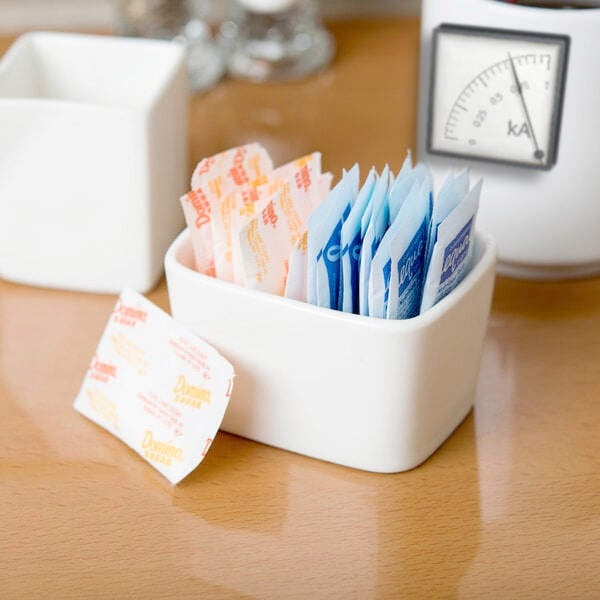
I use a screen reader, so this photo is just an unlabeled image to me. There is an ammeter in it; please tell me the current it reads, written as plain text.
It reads 0.75 kA
